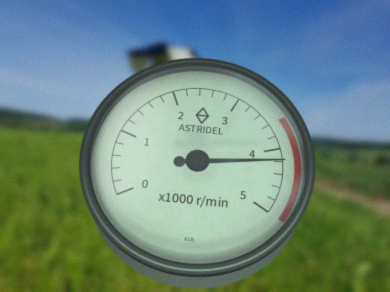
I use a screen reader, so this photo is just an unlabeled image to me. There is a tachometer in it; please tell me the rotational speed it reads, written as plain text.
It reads 4200 rpm
